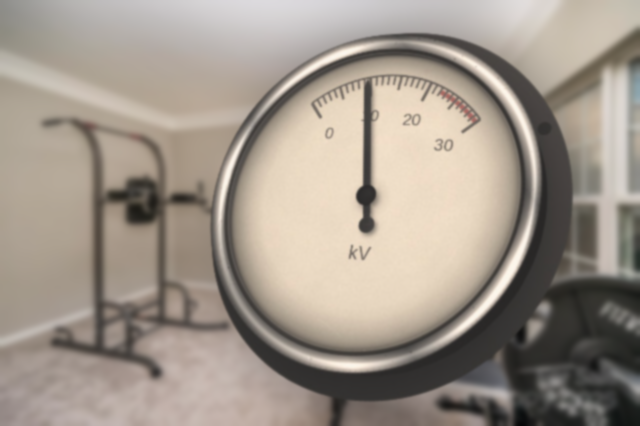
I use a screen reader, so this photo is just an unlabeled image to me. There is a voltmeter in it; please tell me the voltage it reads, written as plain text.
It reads 10 kV
